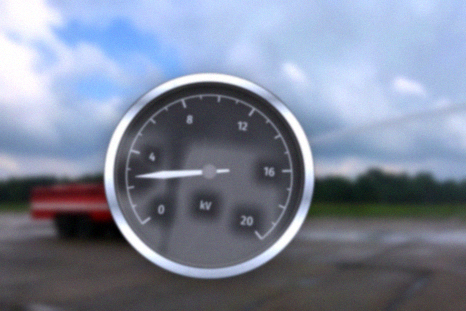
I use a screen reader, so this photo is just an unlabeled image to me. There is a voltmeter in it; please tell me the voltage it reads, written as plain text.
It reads 2.5 kV
